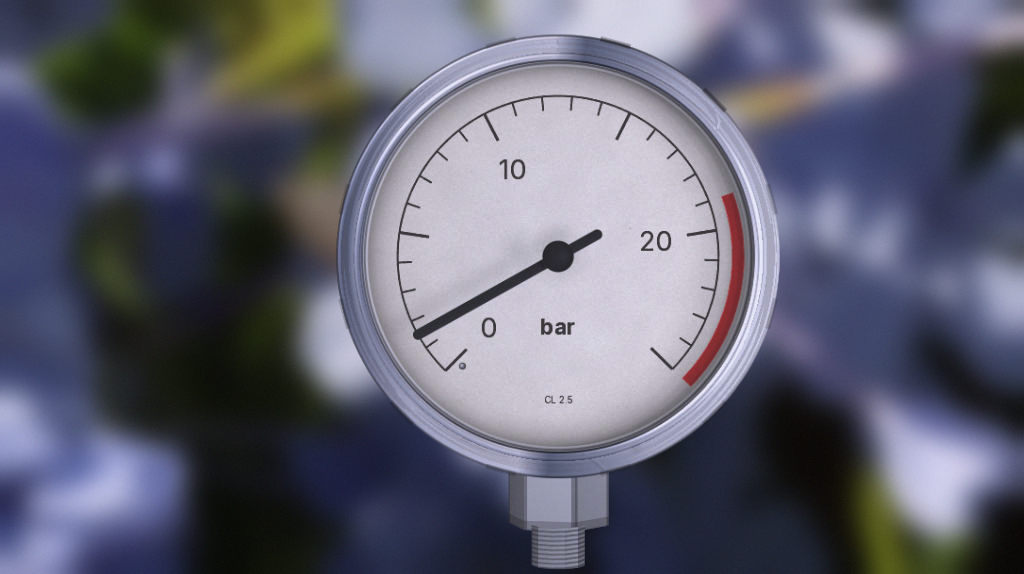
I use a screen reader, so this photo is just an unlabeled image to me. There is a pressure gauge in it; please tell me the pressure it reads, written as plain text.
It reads 1.5 bar
